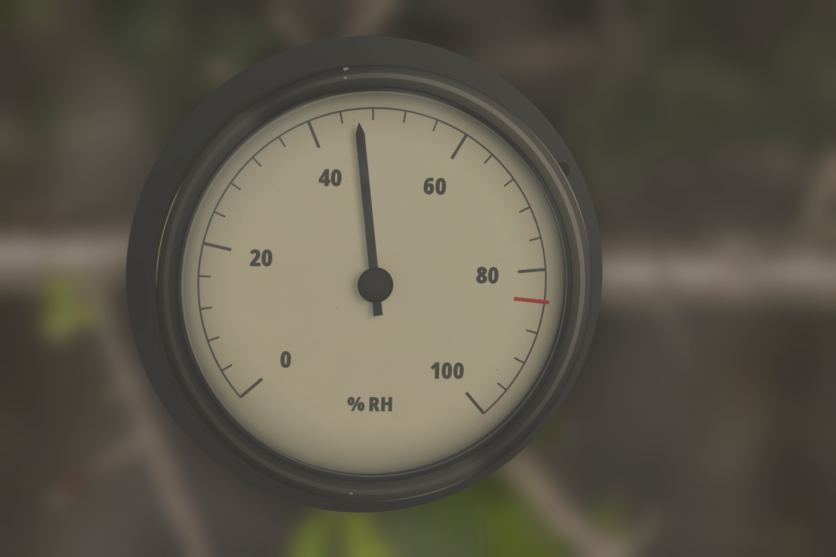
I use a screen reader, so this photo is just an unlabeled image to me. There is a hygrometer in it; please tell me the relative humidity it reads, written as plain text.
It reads 46 %
